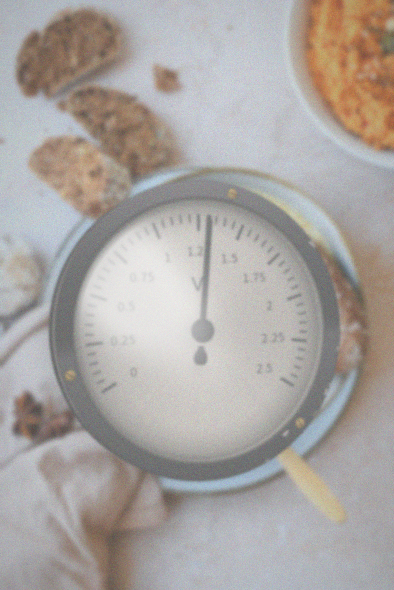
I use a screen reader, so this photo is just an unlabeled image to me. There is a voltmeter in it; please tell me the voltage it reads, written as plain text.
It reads 1.3 V
